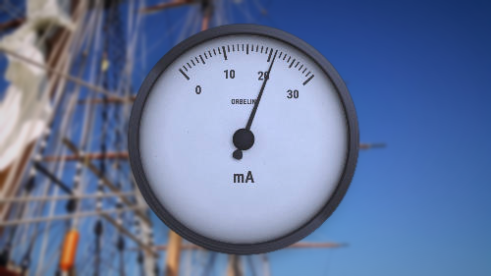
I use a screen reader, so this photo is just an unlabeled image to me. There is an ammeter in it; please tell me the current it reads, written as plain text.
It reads 21 mA
